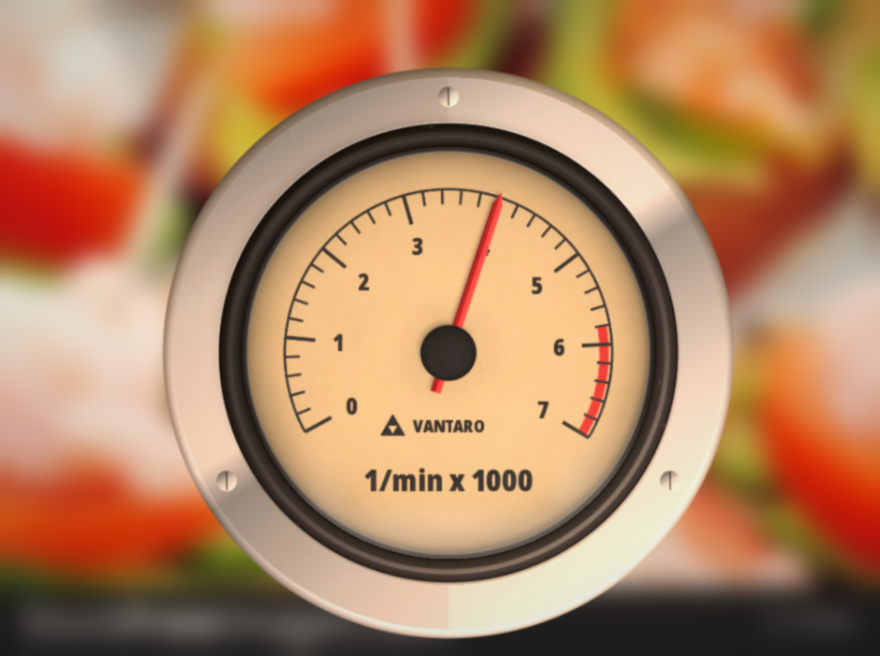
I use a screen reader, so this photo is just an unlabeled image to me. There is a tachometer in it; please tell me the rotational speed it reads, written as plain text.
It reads 4000 rpm
